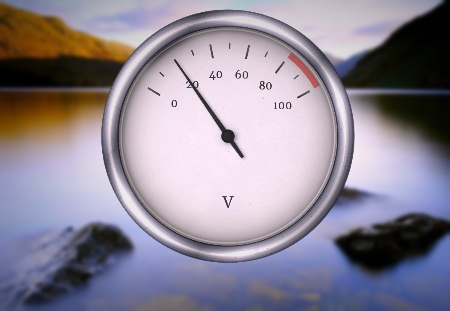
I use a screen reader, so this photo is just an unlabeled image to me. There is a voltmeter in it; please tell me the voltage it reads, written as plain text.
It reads 20 V
